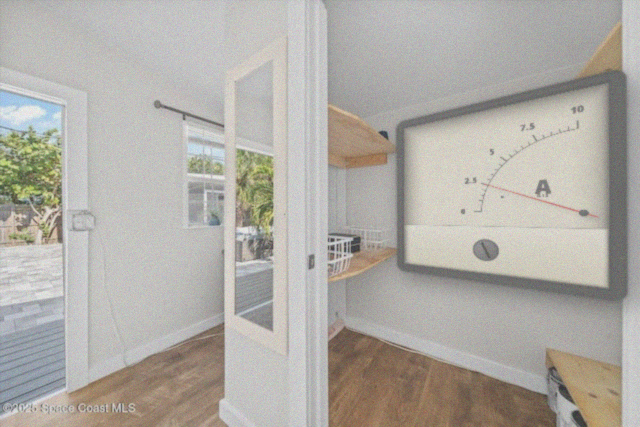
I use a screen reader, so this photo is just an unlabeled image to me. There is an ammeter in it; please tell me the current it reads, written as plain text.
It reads 2.5 A
